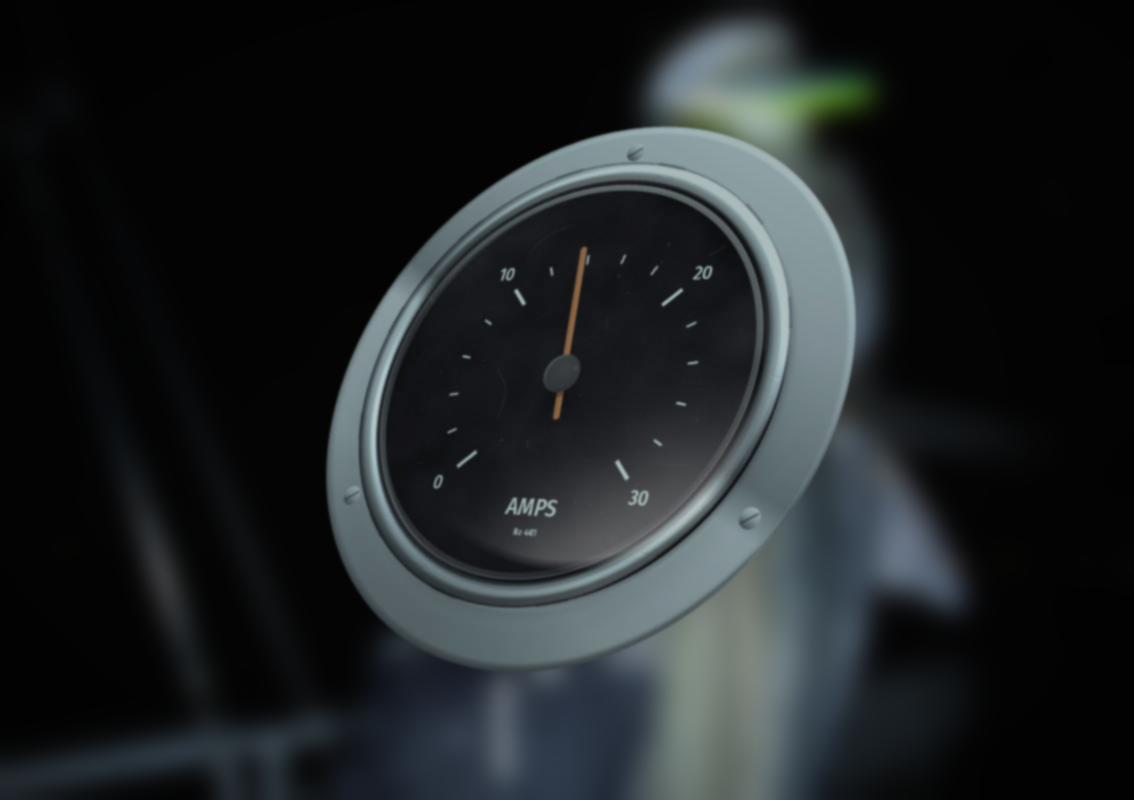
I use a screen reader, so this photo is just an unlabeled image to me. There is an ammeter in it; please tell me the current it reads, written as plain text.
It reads 14 A
